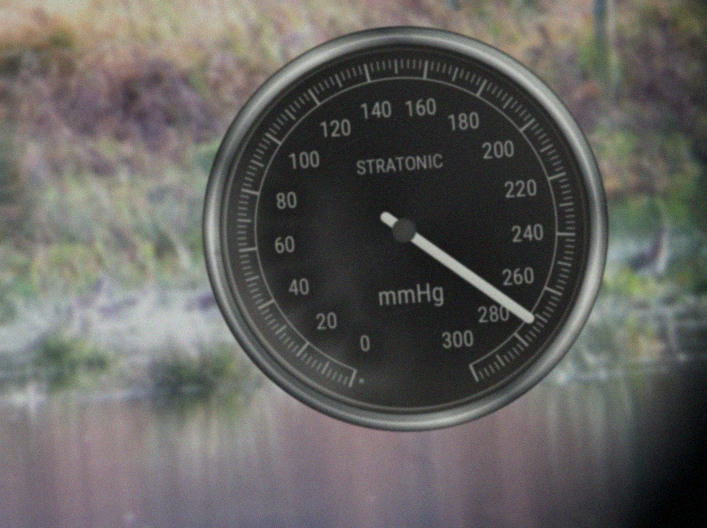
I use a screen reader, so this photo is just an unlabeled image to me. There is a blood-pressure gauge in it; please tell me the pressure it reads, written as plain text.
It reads 272 mmHg
